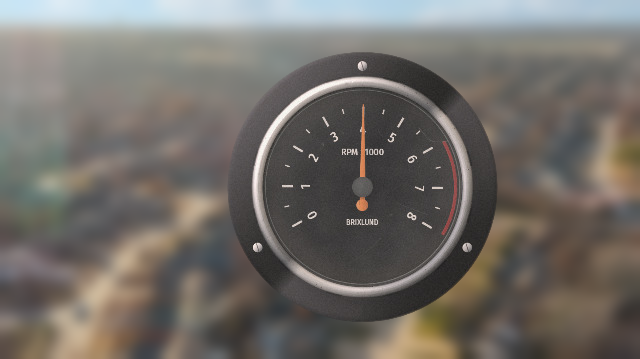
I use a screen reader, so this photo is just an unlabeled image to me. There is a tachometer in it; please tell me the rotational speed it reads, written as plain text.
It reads 4000 rpm
